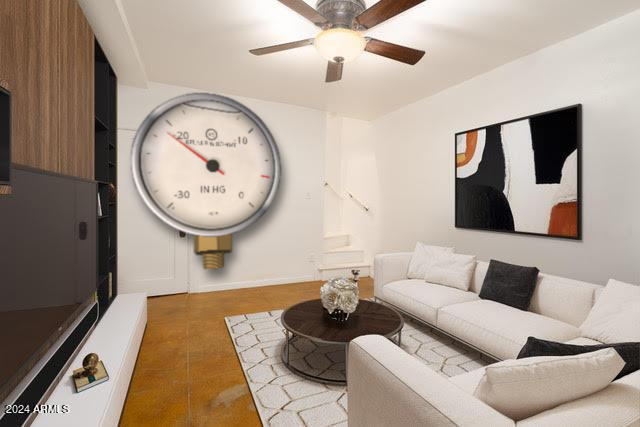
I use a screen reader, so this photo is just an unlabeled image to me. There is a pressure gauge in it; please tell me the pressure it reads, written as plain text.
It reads -21 inHg
